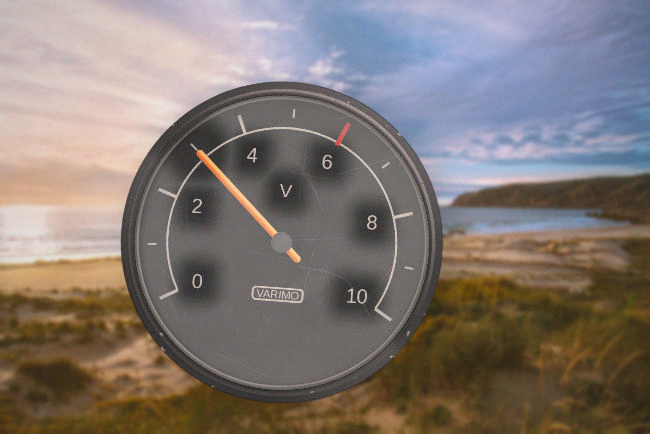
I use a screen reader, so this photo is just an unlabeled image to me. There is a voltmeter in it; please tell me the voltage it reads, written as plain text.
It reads 3 V
